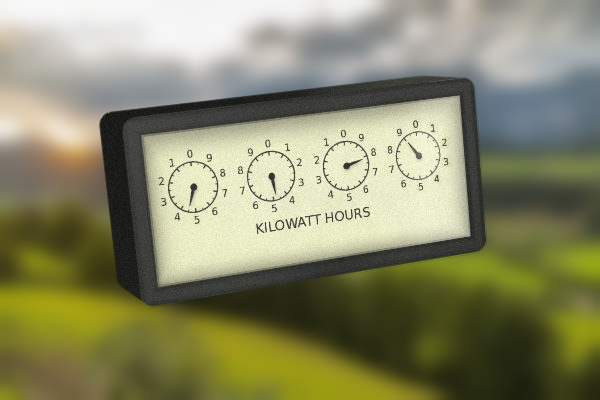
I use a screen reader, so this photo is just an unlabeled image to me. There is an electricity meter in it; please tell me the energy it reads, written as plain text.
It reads 4479 kWh
